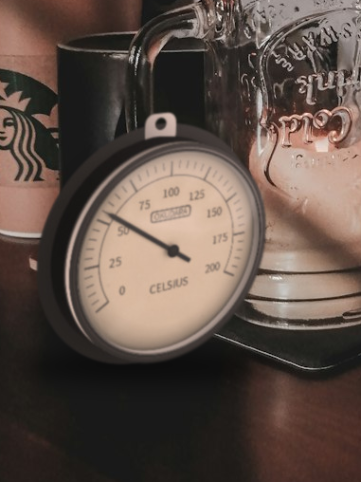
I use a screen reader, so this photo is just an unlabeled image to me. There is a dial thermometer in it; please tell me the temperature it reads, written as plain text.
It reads 55 °C
